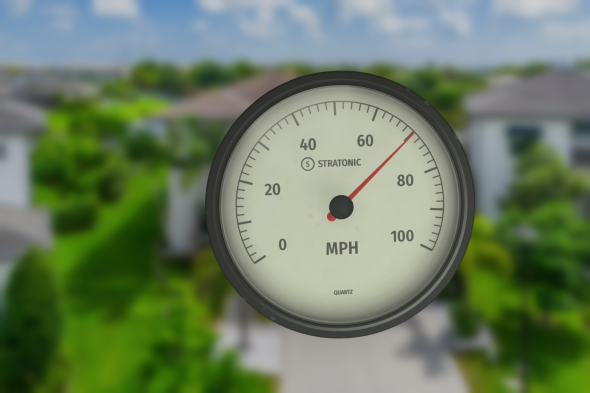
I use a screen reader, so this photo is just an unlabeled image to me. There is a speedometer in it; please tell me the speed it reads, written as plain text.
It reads 70 mph
